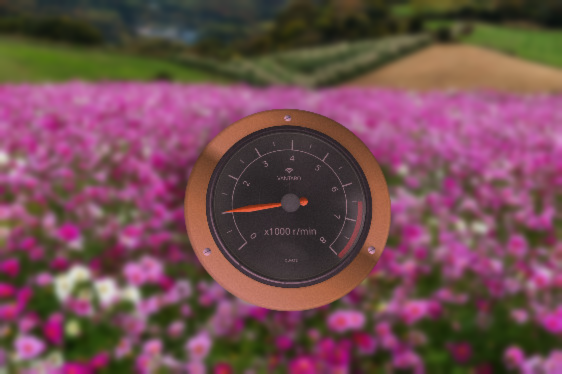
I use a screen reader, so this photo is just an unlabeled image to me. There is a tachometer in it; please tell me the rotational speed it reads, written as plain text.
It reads 1000 rpm
